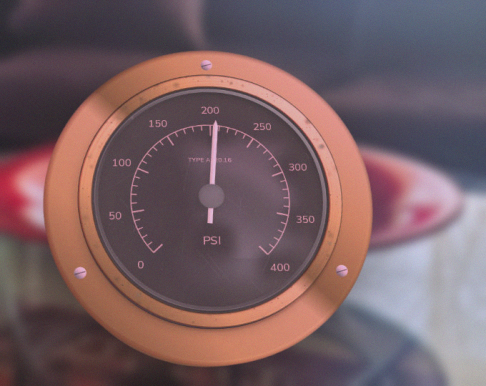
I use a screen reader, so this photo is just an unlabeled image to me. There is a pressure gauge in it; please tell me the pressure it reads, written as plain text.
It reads 205 psi
